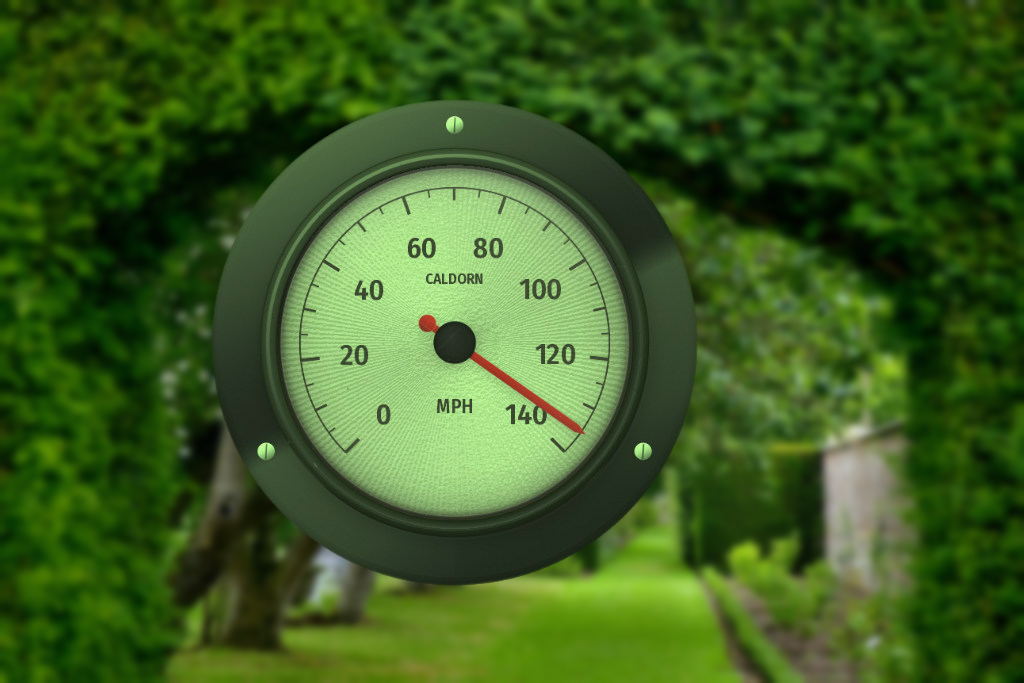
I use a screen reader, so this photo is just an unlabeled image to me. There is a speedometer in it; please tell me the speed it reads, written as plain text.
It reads 135 mph
